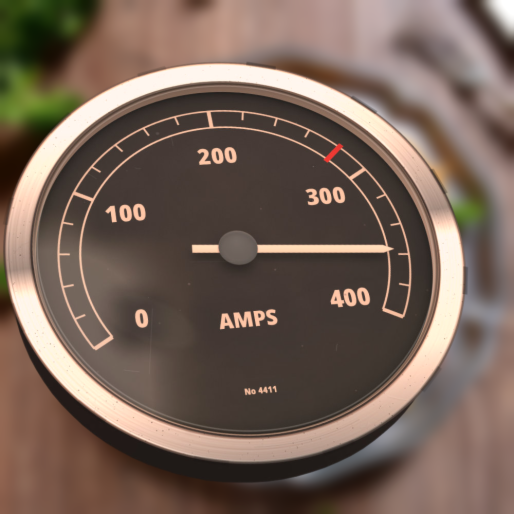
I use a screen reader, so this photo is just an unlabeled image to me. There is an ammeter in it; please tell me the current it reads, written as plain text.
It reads 360 A
